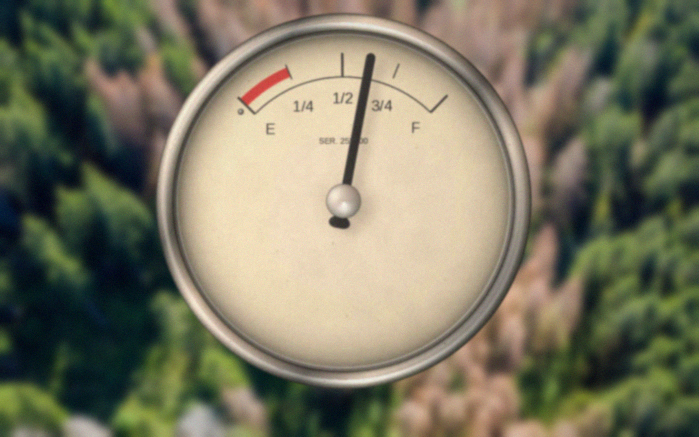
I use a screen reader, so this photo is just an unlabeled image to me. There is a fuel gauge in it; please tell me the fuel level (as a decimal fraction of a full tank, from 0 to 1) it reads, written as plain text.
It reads 0.625
